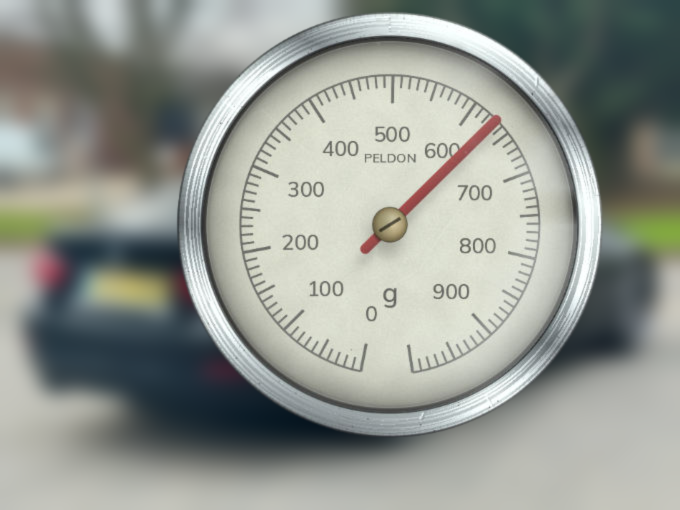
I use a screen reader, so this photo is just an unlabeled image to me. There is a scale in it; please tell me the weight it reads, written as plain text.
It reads 630 g
